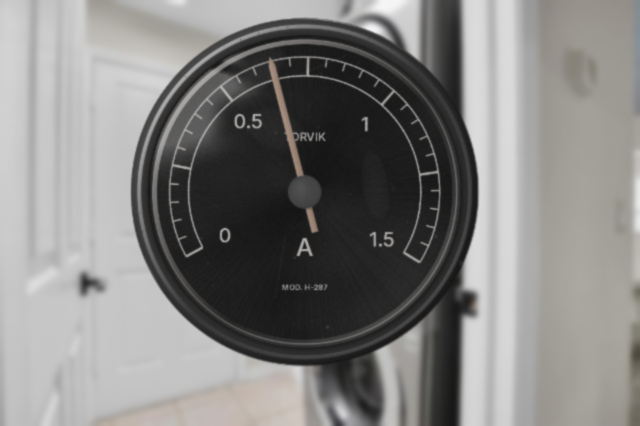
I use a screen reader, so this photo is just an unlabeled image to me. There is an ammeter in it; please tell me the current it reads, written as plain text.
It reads 0.65 A
